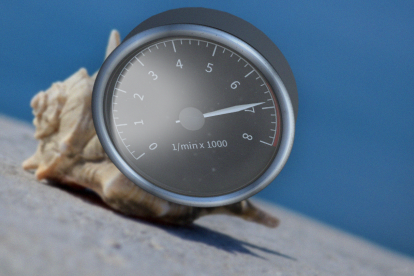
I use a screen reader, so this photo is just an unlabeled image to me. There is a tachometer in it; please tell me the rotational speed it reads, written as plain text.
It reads 6800 rpm
